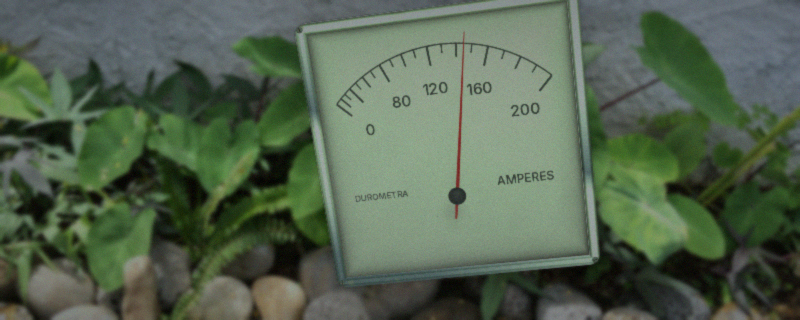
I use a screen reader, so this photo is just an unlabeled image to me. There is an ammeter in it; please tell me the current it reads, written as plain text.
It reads 145 A
